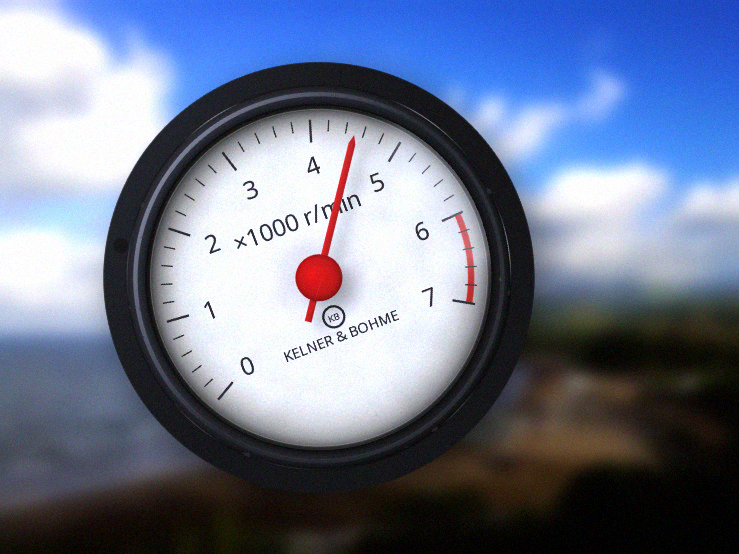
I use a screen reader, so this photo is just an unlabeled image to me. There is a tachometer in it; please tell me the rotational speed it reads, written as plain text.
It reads 4500 rpm
